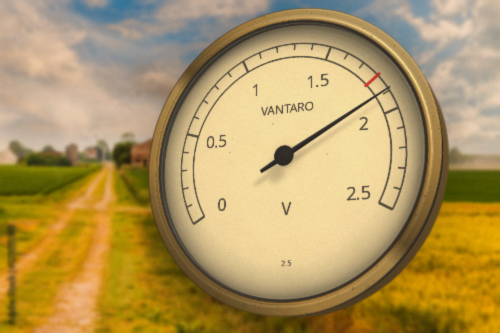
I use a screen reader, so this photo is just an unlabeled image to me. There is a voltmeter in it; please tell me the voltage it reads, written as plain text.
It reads 1.9 V
